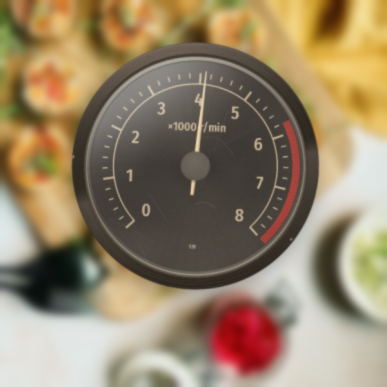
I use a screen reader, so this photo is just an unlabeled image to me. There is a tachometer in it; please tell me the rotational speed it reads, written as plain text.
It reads 4100 rpm
